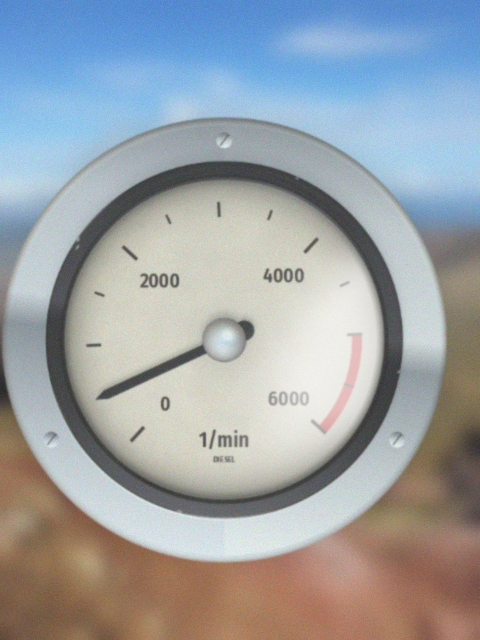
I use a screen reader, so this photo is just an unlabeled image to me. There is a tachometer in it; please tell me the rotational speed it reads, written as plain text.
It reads 500 rpm
